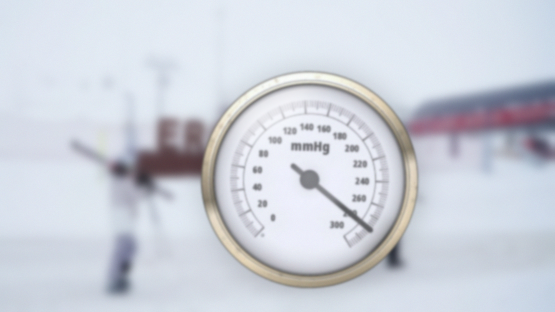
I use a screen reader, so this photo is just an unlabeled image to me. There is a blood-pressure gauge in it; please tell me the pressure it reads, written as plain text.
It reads 280 mmHg
